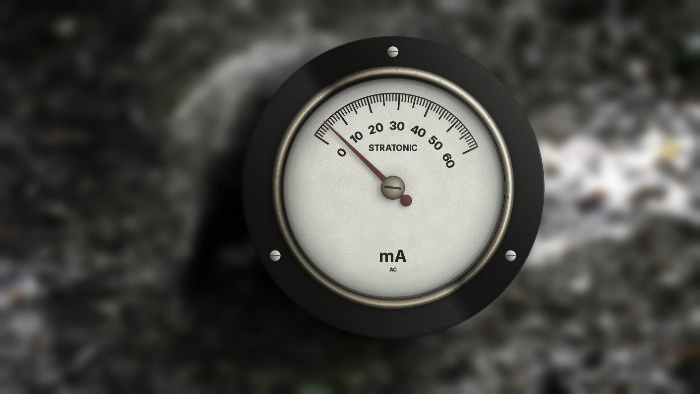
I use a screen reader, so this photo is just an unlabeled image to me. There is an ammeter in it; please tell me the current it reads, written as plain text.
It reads 5 mA
